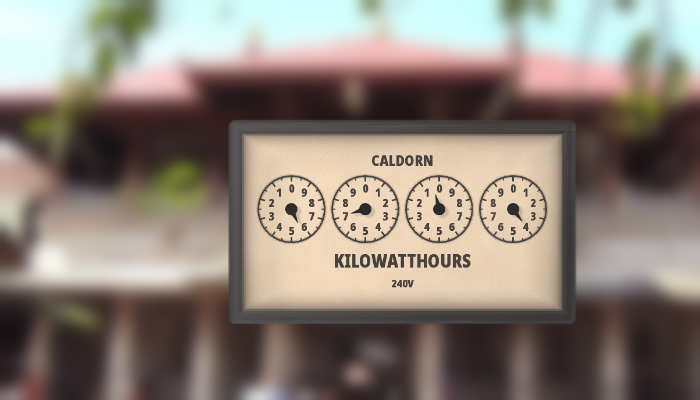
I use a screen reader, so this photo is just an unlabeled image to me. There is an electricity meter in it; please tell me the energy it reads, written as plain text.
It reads 5704 kWh
